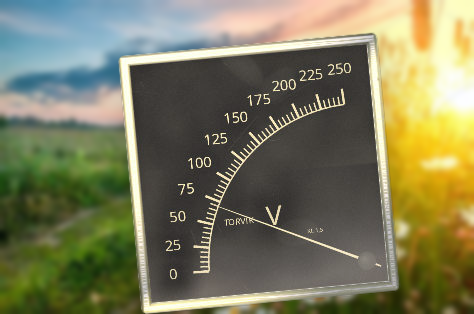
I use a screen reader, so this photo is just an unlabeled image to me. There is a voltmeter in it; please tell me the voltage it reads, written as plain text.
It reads 70 V
